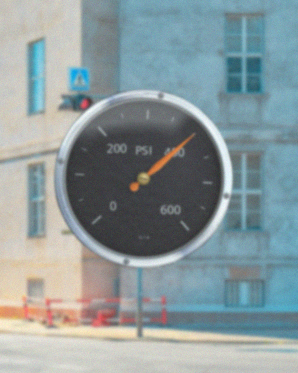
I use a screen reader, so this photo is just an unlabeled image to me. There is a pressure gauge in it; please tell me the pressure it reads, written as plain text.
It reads 400 psi
